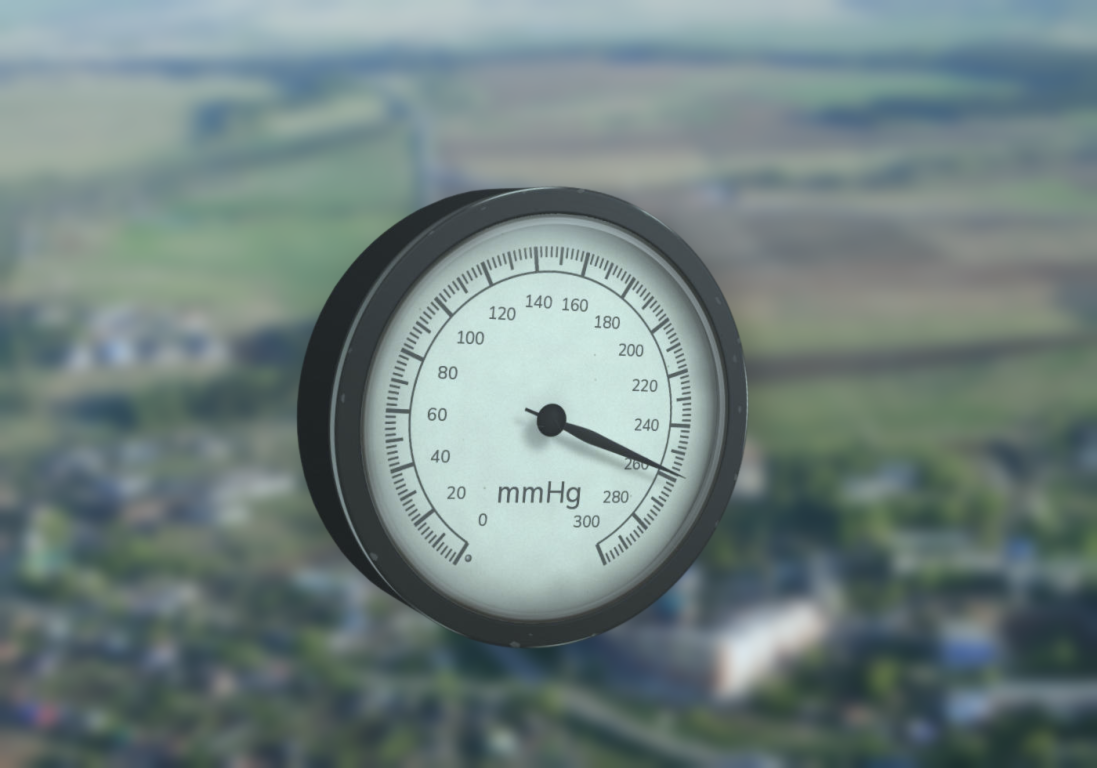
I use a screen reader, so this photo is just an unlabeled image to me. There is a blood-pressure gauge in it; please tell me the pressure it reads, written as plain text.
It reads 258 mmHg
